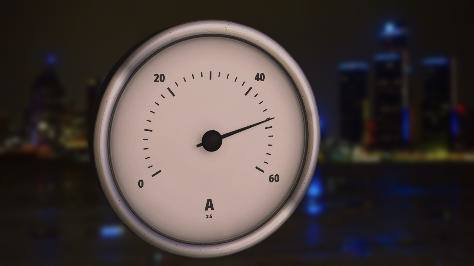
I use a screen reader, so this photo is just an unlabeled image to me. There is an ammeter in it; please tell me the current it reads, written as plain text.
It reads 48 A
